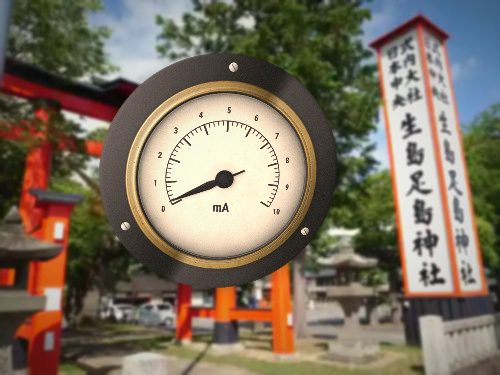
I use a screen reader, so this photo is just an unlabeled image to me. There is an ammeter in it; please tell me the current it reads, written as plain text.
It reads 0.2 mA
